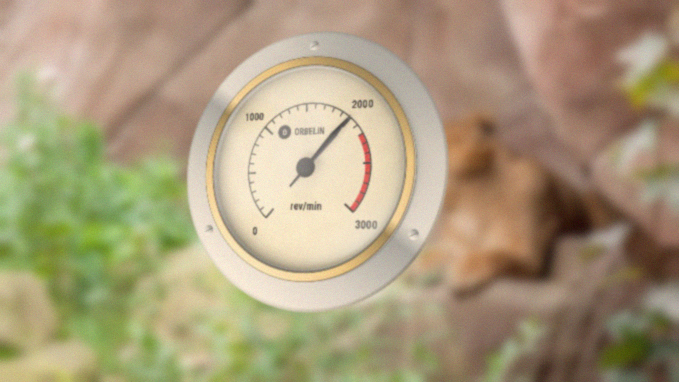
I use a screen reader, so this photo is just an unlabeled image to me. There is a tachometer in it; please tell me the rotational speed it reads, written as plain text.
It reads 2000 rpm
